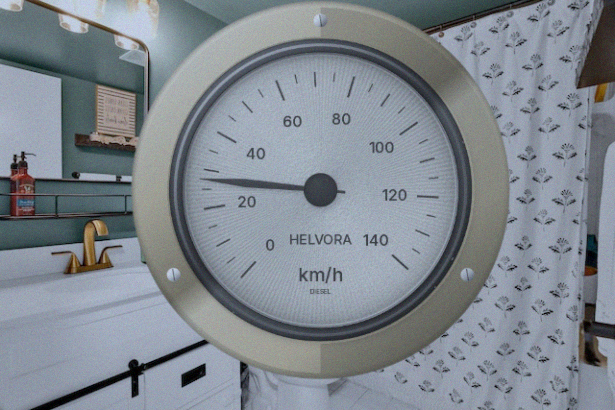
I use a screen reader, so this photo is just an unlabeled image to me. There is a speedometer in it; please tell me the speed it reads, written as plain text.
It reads 27.5 km/h
